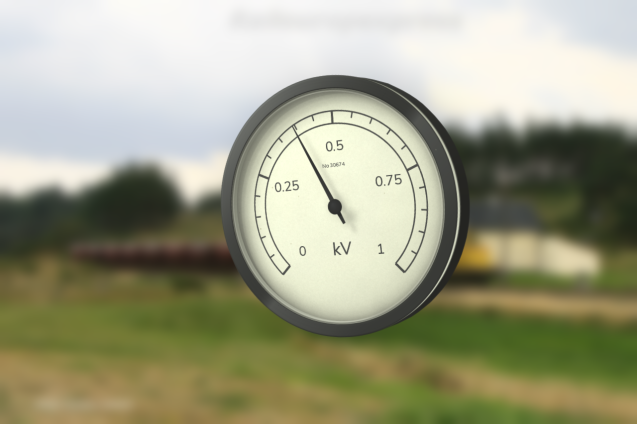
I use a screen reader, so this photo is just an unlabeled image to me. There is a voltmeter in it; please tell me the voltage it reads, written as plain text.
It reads 0.4 kV
